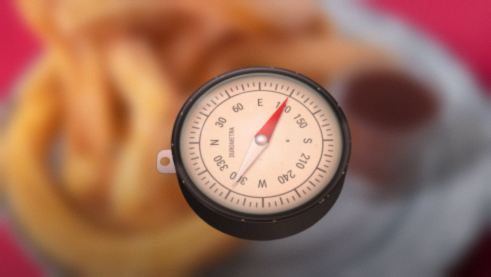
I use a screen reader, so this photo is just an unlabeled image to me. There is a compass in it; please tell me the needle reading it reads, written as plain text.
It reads 120 °
